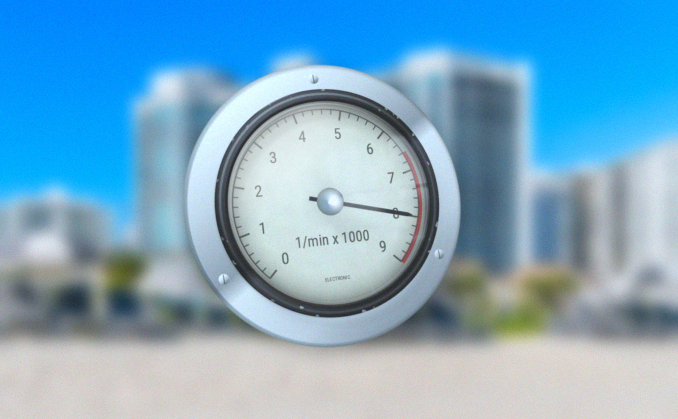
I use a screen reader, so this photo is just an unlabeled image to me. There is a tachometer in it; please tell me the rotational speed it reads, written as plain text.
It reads 8000 rpm
